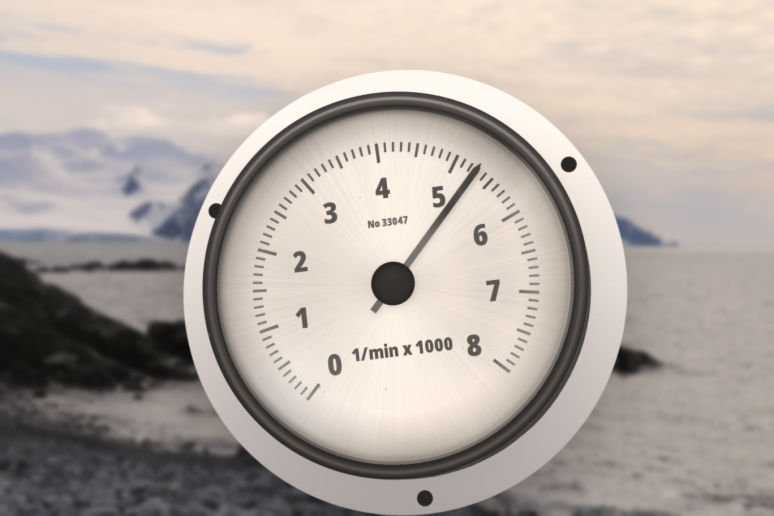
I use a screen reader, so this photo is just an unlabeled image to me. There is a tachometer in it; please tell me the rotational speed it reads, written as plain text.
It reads 5300 rpm
